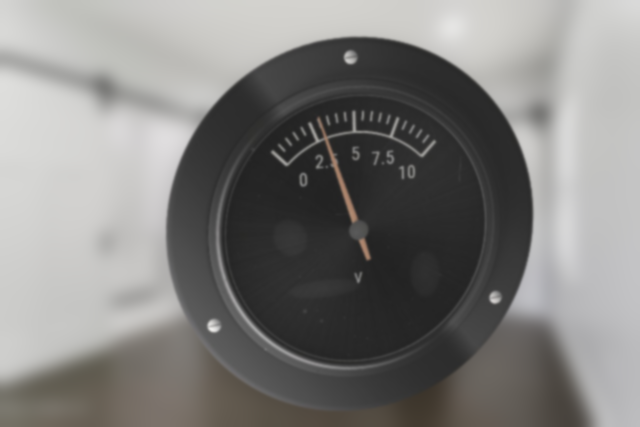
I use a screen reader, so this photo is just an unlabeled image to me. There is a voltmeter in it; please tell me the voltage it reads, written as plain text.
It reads 3 V
